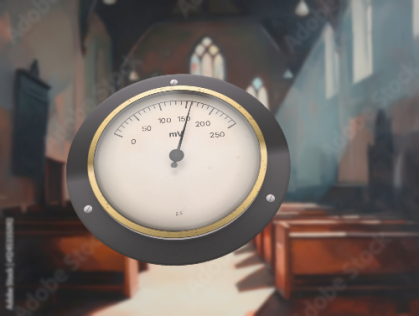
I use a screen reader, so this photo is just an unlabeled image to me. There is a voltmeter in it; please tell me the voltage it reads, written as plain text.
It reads 160 mV
